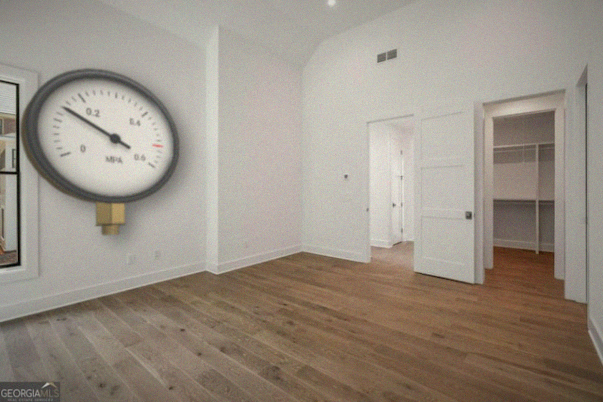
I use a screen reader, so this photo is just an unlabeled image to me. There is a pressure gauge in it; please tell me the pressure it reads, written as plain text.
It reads 0.14 MPa
